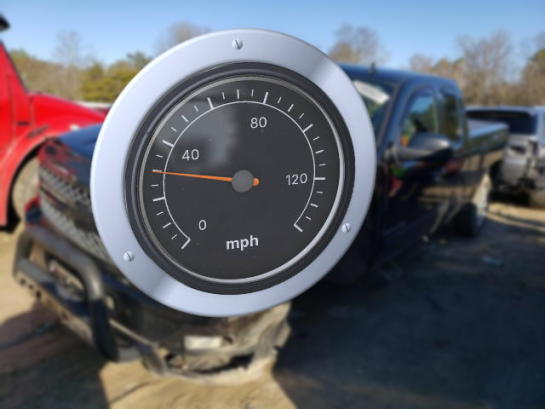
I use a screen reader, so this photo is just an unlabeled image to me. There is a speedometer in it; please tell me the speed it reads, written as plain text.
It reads 30 mph
